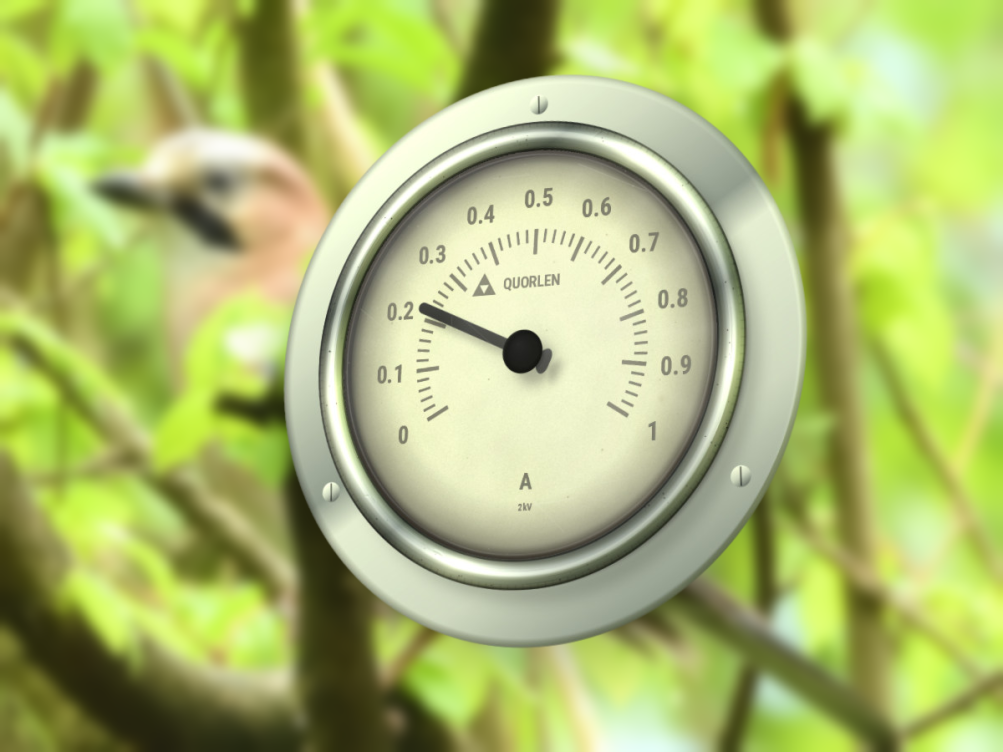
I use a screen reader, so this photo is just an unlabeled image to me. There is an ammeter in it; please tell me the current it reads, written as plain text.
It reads 0.22 A
